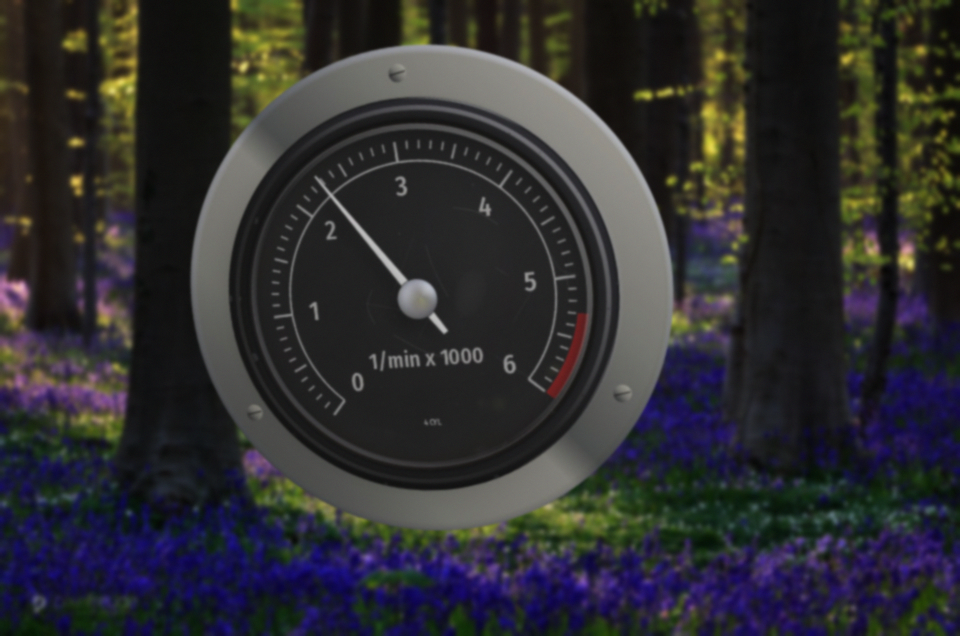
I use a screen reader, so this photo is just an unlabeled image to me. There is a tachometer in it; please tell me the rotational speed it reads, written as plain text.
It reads 2300 rpm
